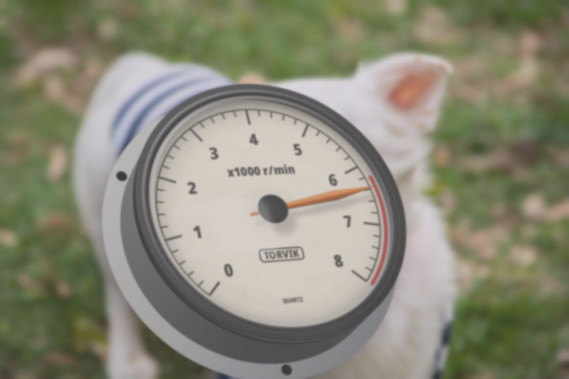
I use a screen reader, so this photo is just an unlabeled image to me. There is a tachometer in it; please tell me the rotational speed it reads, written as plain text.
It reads 6400 rpm
